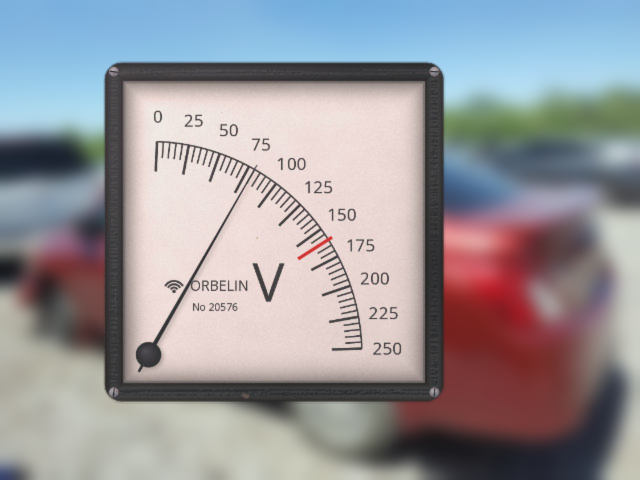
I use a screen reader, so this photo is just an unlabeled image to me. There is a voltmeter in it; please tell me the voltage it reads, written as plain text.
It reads 80 V
